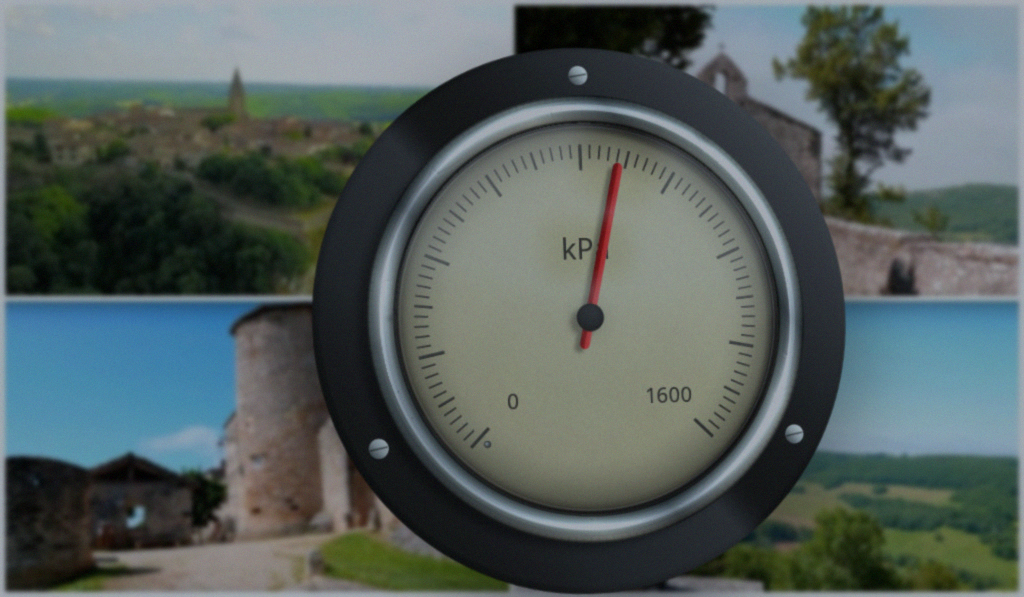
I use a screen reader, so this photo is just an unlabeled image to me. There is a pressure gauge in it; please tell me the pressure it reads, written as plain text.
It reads 880 kPa
